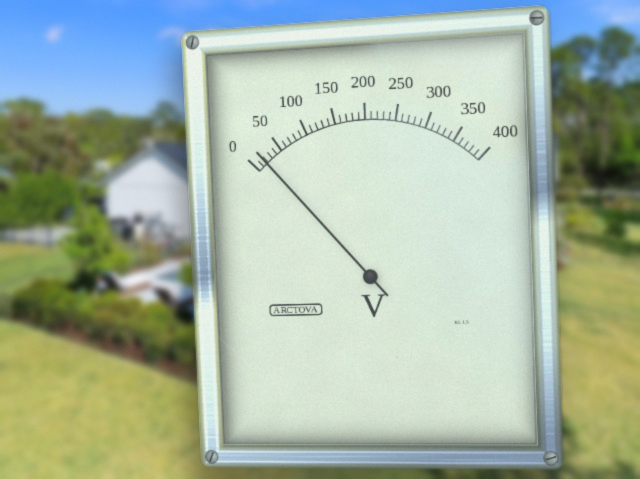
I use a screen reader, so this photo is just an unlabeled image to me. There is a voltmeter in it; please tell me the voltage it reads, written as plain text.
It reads 20 V
